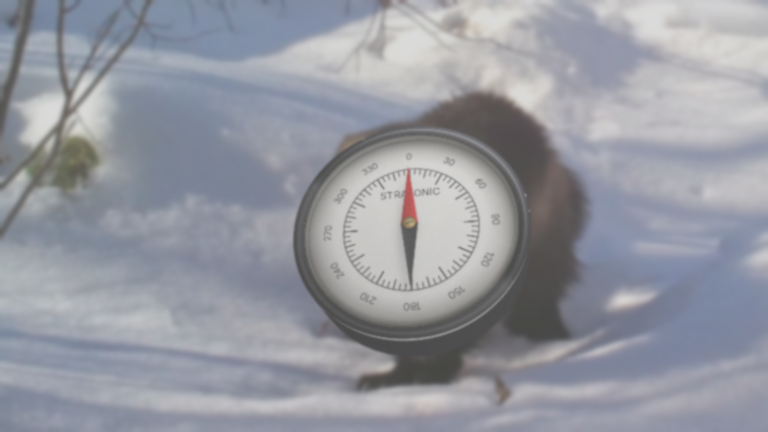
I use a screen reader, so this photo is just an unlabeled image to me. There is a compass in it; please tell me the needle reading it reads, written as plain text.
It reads 0 °
